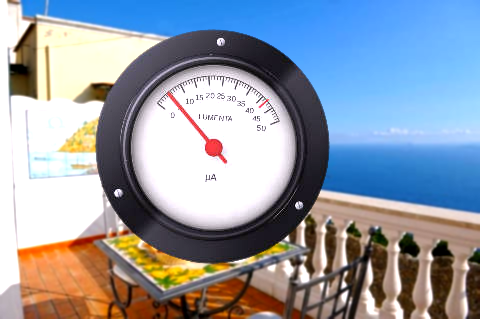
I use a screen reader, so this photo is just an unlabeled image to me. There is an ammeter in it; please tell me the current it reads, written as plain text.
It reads 5 µA
